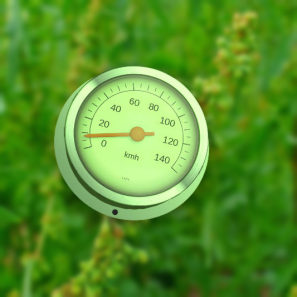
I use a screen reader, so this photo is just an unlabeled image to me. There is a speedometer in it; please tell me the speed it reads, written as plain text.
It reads 7.5 km/h
